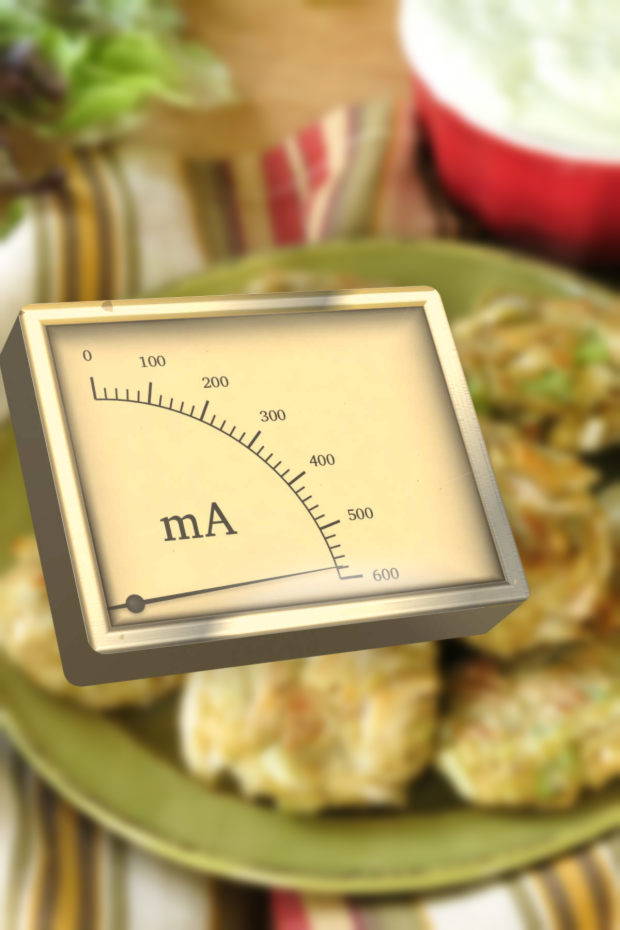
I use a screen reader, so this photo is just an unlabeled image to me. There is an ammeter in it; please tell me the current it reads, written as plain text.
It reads 580 mA
